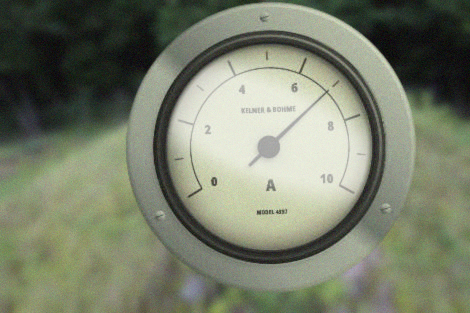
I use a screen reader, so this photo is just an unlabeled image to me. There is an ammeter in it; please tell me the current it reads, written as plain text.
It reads 7 A
